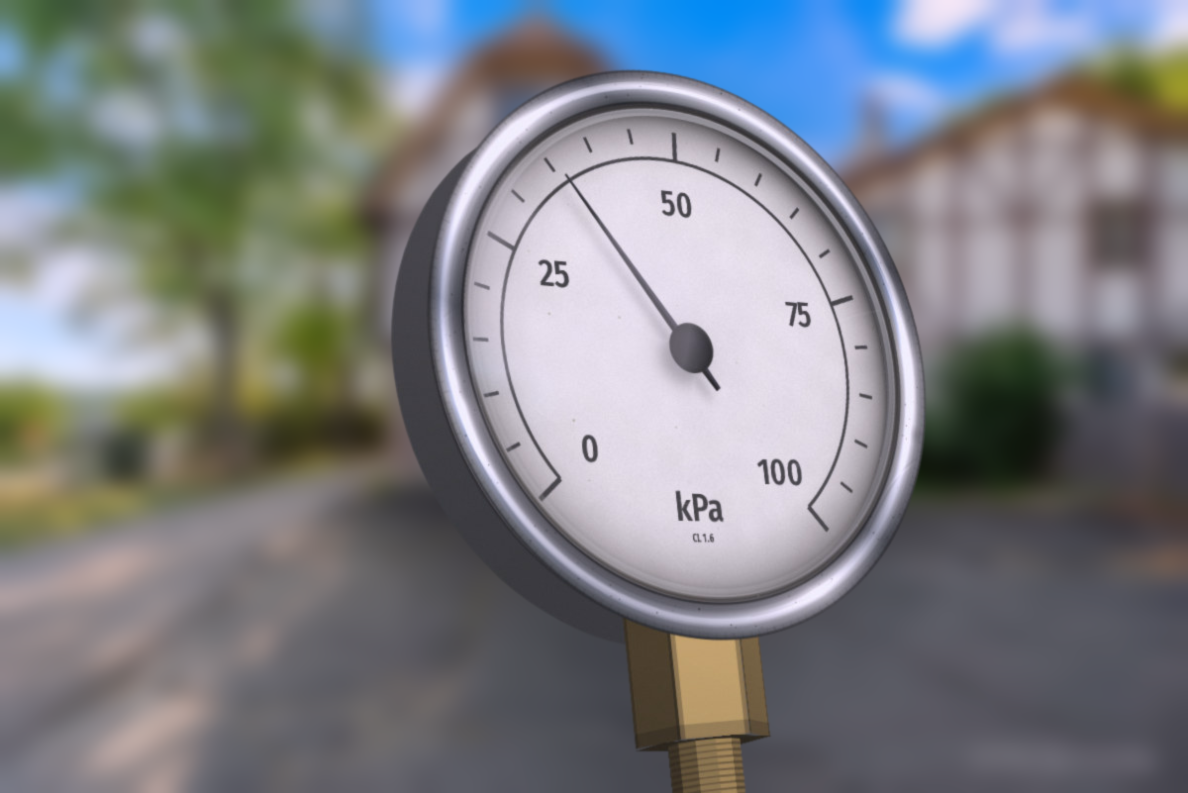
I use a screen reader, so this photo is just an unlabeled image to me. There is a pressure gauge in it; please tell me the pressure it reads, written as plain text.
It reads 35 kPa
